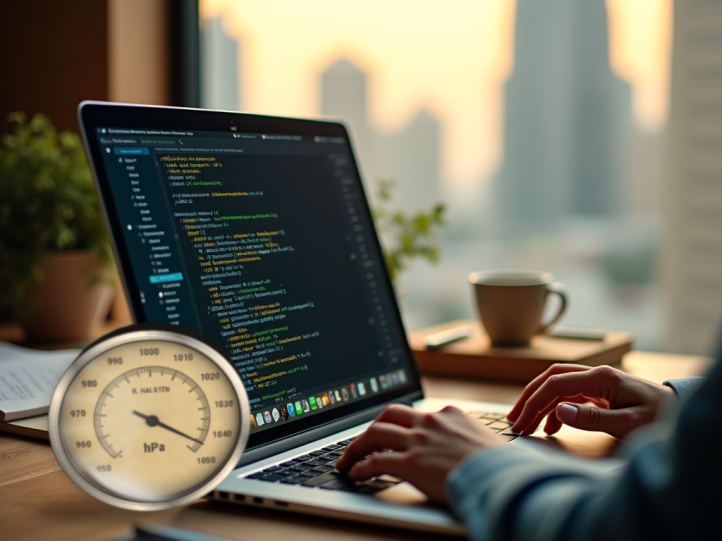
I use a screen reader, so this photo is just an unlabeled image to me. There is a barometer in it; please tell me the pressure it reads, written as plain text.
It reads 1045 hPa
